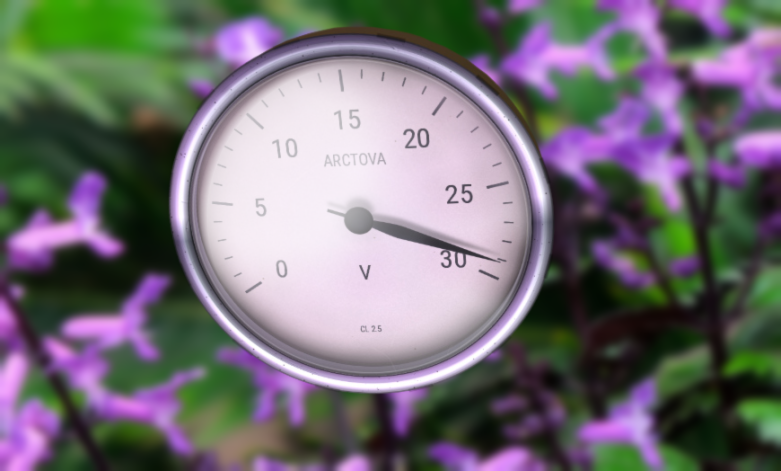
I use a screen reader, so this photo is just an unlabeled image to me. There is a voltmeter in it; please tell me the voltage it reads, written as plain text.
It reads 29 V
